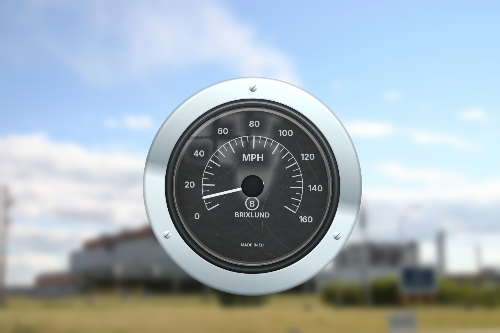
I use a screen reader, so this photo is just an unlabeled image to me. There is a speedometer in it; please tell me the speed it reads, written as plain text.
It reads 10 mph
